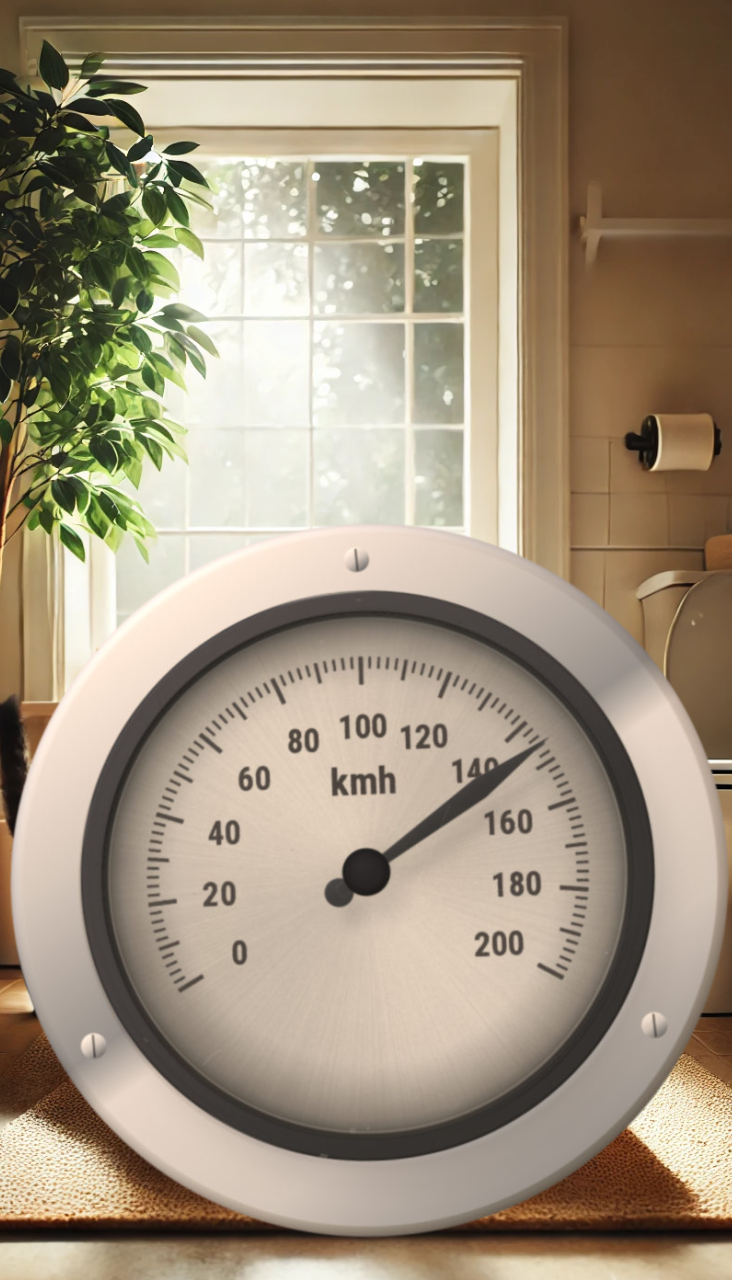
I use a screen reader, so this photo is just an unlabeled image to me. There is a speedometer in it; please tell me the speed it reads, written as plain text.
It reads 146 km/h
